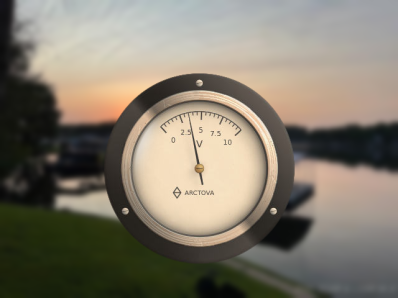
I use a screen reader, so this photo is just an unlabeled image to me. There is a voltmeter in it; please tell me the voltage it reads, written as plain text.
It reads 3.5 V
